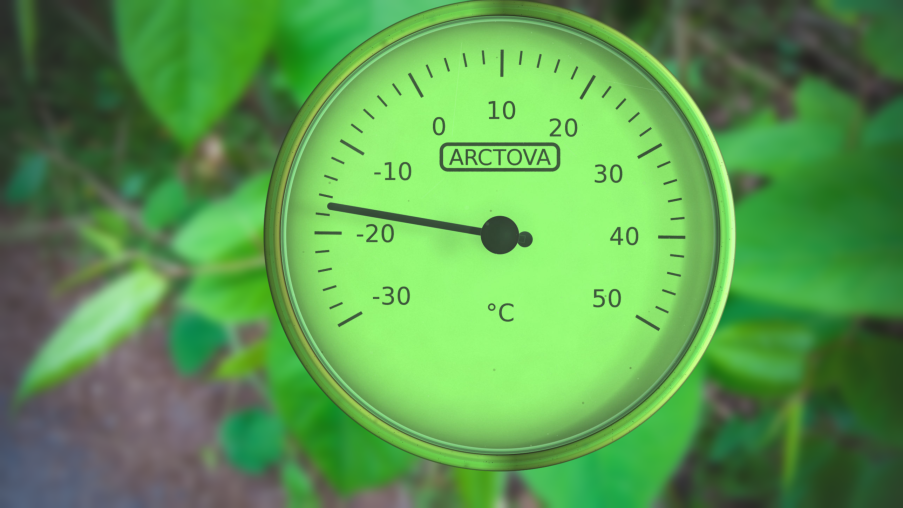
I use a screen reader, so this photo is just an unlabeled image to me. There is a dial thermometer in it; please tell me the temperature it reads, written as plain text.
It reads -17 °C
